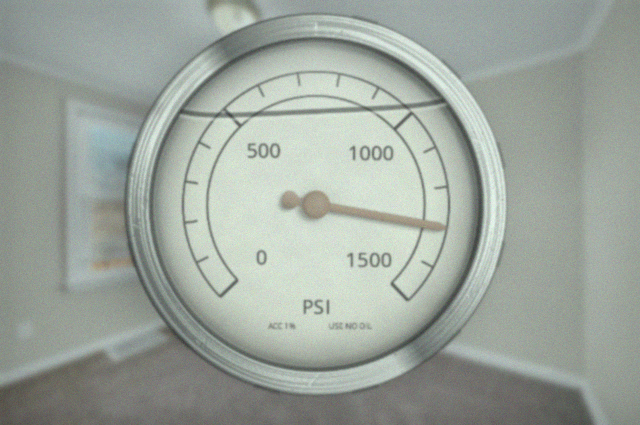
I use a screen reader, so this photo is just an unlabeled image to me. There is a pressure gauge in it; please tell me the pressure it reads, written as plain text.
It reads 1300 psi
